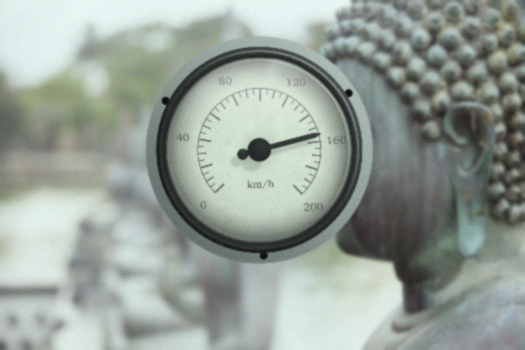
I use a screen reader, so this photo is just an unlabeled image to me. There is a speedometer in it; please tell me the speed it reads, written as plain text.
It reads 155 km/h
